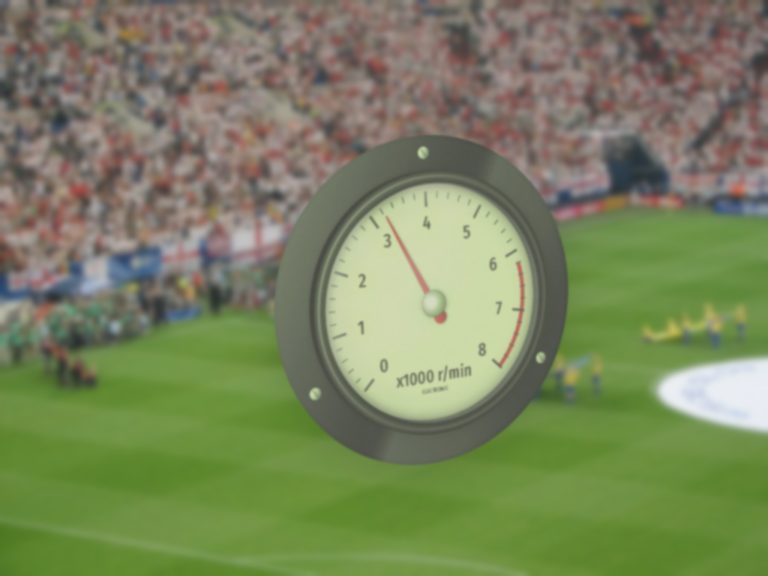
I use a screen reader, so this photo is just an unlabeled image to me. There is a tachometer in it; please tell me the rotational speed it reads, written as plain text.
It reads 3200 rpm
